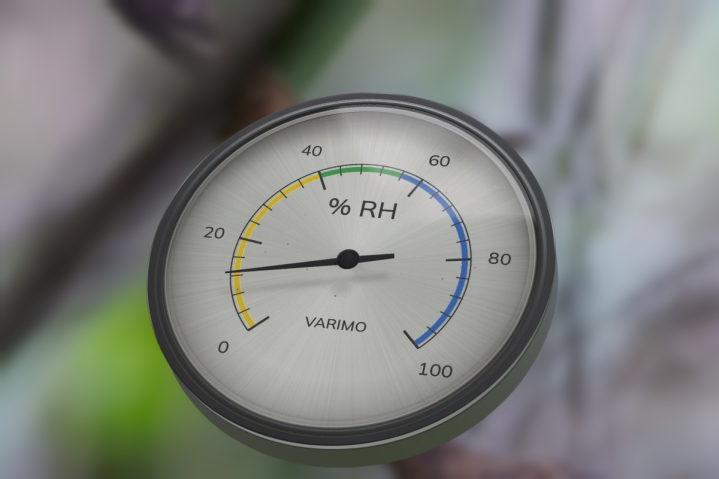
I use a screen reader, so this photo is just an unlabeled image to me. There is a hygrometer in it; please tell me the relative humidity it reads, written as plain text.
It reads 12 %
